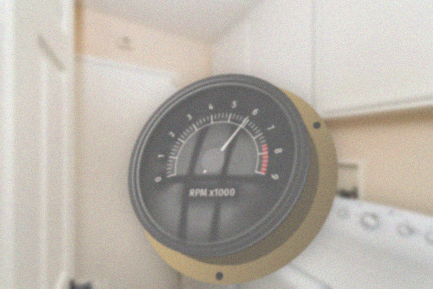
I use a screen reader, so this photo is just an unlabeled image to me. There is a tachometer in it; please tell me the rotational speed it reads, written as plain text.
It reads 6000 rpm
